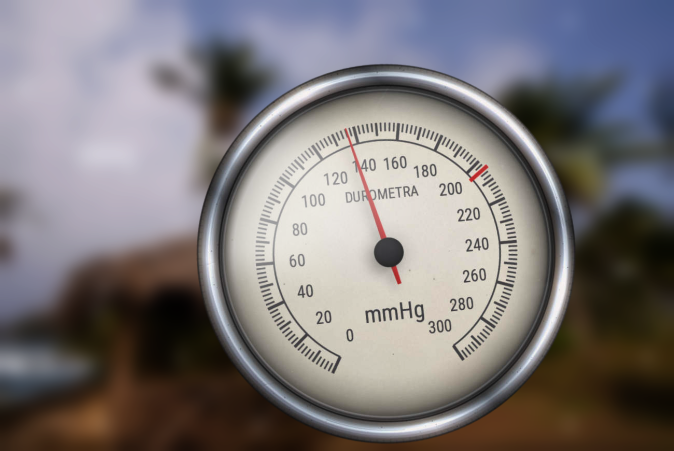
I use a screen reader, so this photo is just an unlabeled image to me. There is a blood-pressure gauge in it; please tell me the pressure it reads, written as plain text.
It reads 136 mmHg
